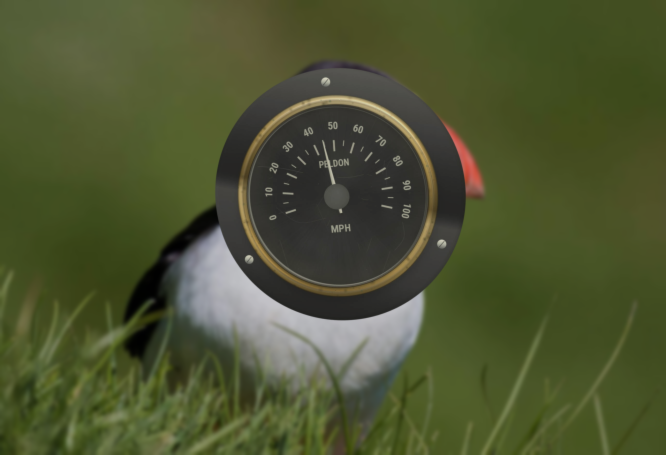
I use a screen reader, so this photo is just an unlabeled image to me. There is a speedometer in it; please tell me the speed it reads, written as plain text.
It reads 45 mph
